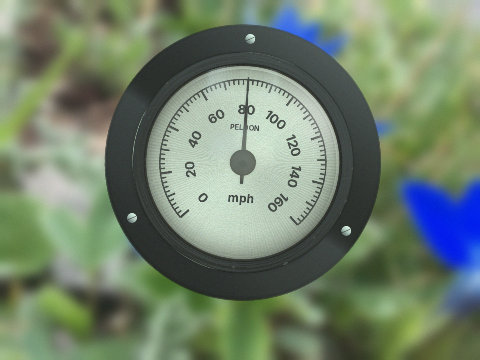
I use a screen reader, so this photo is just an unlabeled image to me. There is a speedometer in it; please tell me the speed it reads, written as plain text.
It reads 80 mph
